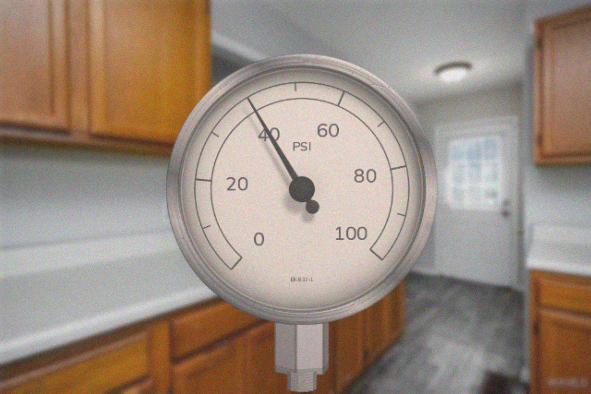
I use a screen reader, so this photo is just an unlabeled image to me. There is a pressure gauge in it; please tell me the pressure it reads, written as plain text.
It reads 40 psi
